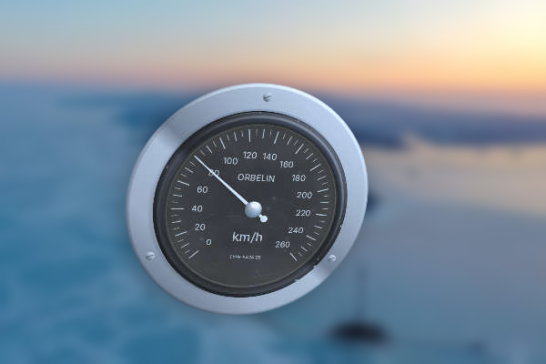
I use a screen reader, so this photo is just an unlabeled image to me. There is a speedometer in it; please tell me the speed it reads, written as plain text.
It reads 80 km/h
